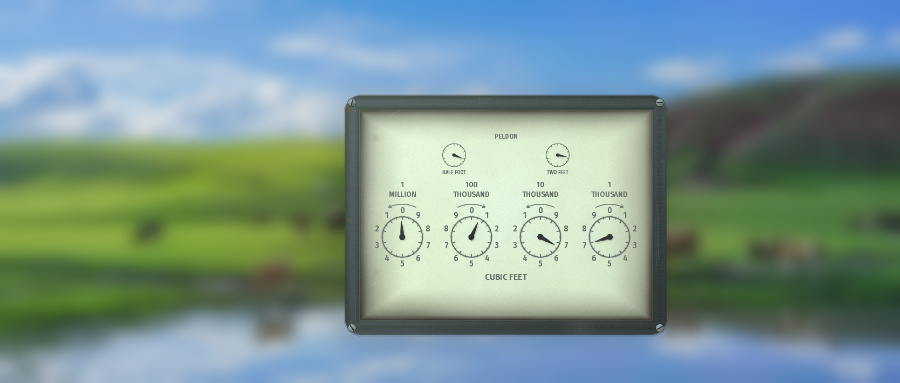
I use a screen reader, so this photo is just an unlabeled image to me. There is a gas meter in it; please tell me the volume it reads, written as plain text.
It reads 6700 ft³
